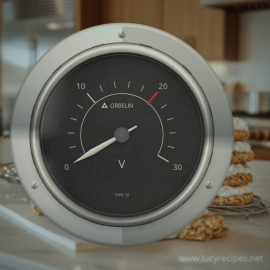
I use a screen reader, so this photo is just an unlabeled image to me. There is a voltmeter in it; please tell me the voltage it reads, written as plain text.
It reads 0 V
